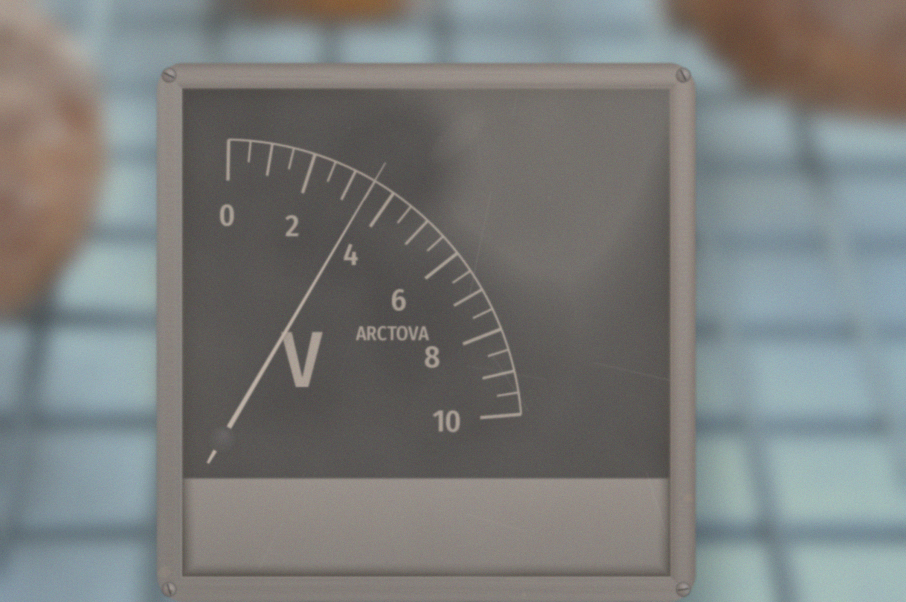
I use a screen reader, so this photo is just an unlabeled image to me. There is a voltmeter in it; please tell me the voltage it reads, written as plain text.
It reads 3.5 V
